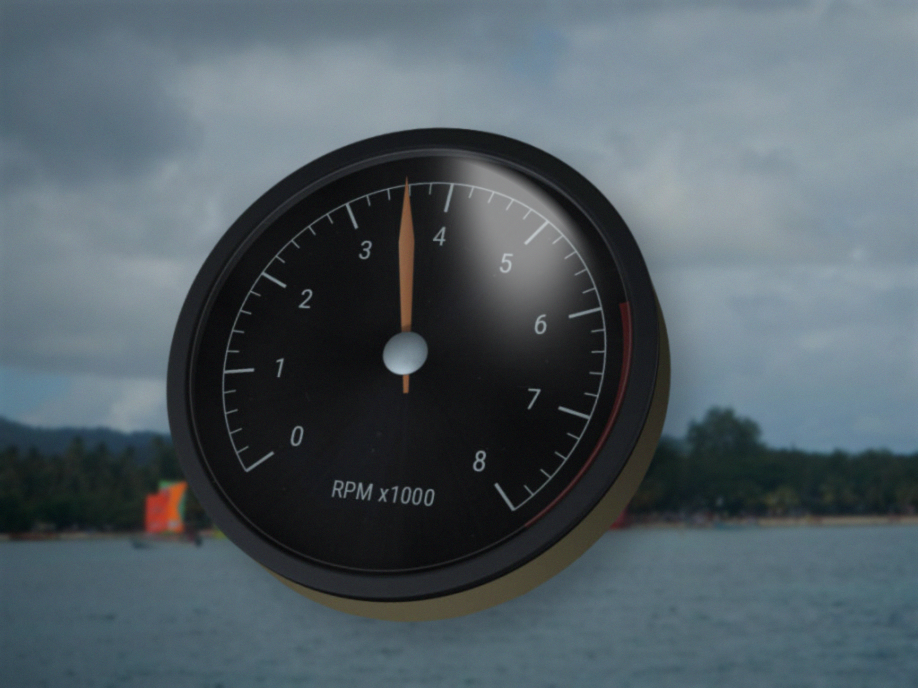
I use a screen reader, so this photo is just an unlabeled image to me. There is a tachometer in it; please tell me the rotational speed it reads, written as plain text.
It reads 3600 rpm
